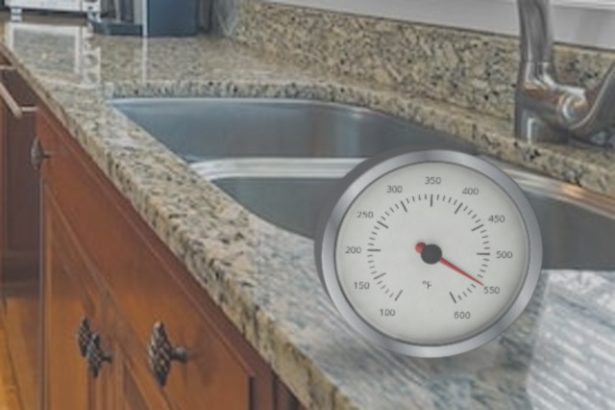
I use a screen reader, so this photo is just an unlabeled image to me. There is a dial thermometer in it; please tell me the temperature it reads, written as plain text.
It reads 550 °F
